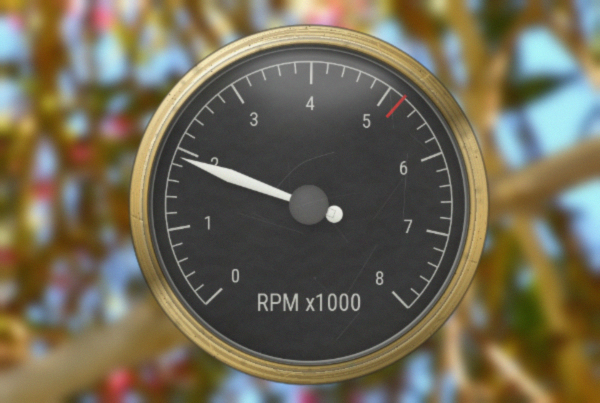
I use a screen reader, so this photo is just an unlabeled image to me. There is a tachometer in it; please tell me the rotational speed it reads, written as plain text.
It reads 1900 rpm
